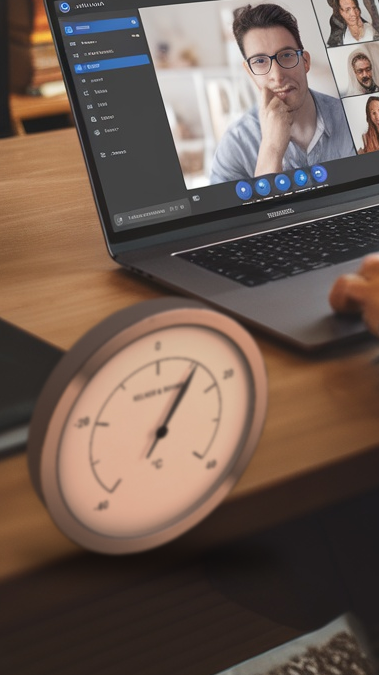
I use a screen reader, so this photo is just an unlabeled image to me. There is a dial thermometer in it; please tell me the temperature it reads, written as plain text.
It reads 10 °C
